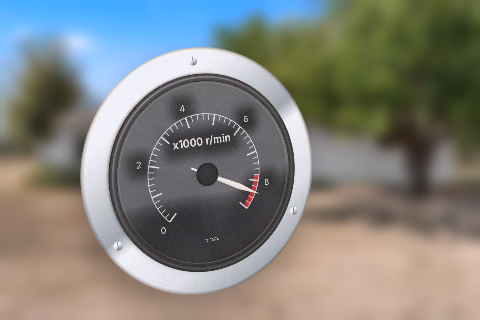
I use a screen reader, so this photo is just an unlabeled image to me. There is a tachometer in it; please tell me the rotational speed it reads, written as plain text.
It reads 8400 rpm
